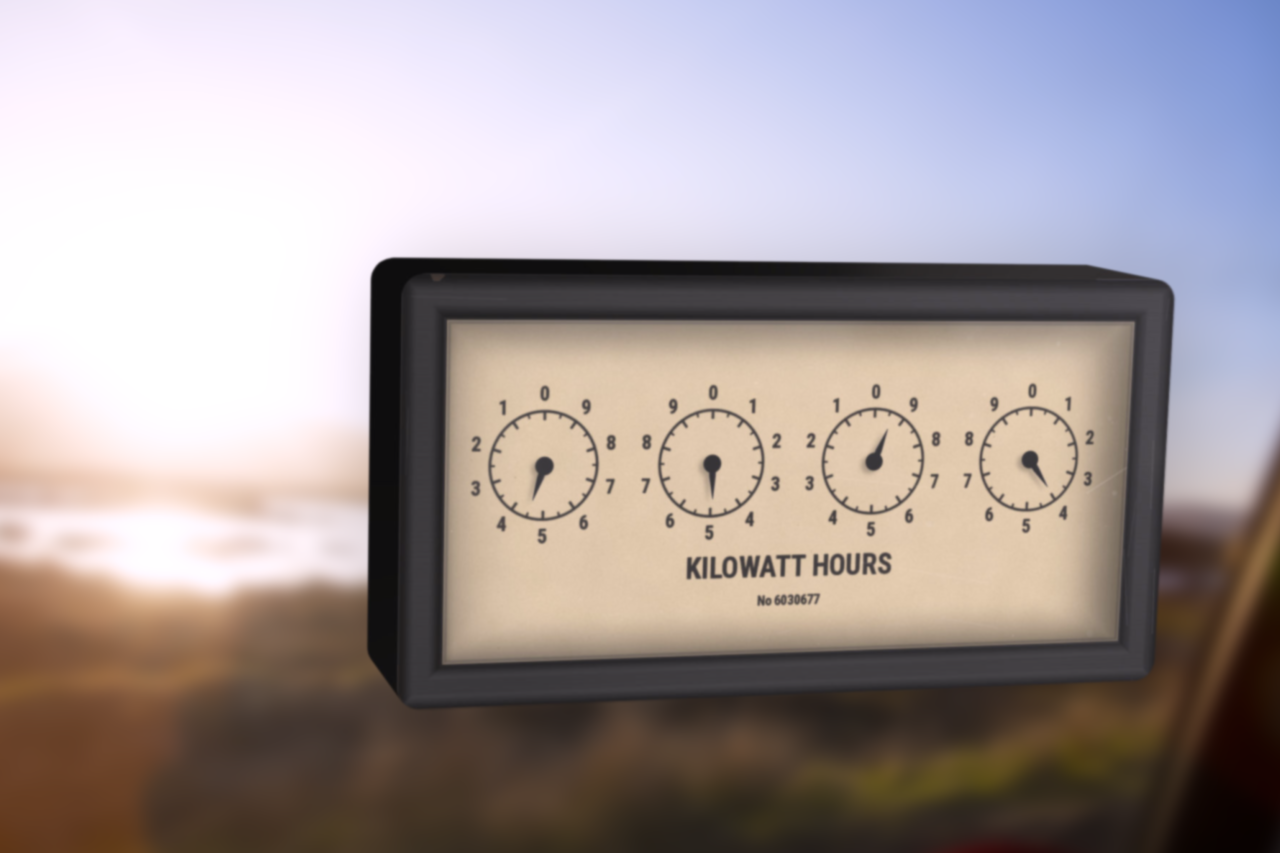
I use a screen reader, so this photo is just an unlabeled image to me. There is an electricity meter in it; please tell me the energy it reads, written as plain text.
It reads 4494 kWh
